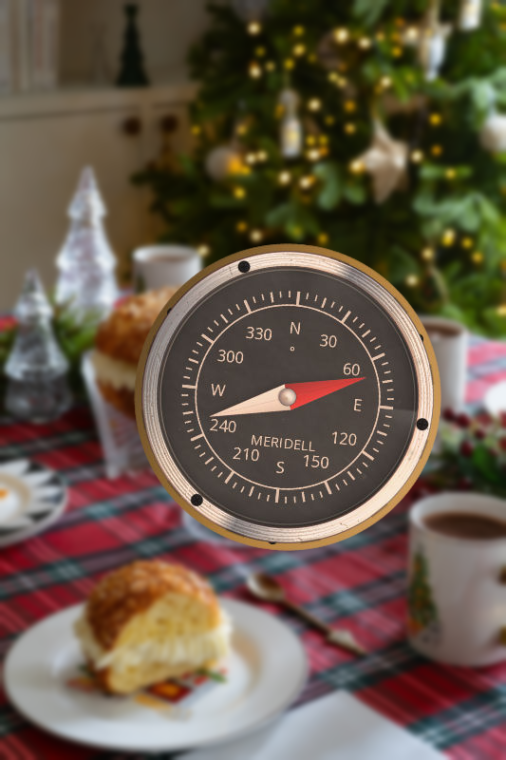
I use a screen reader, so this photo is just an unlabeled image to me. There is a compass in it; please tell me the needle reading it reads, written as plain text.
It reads 70 °
